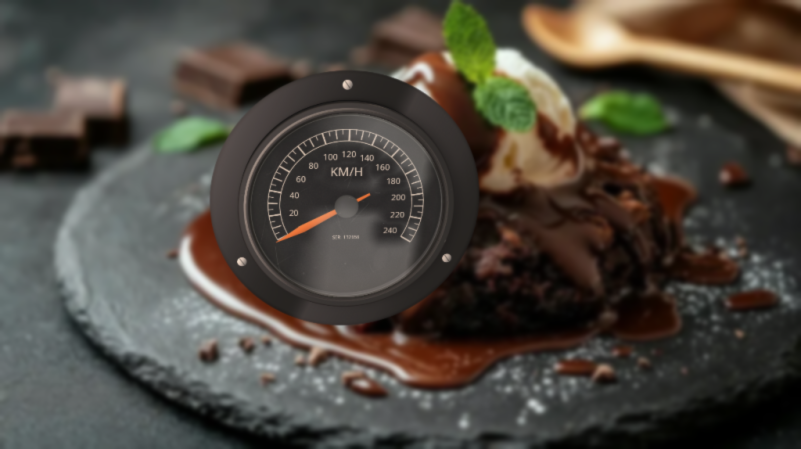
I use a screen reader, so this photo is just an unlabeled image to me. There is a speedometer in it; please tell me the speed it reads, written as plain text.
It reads 0 km/h
